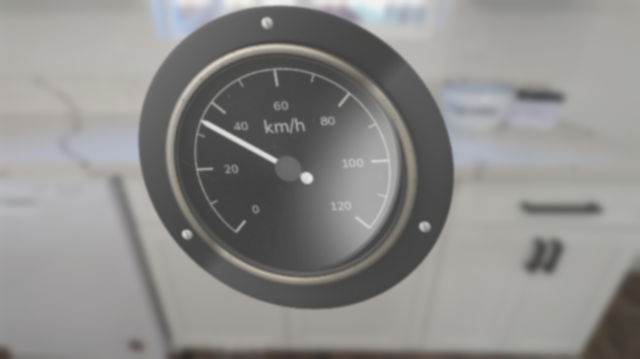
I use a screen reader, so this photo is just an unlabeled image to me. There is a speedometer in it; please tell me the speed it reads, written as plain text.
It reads 35 km/h
